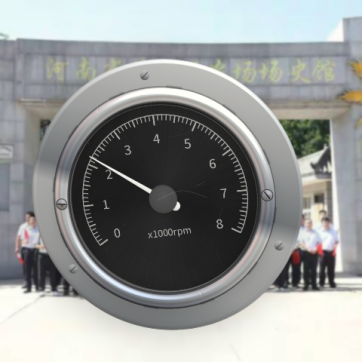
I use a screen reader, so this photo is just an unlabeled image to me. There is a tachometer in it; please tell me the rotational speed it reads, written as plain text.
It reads 2200 rpm
